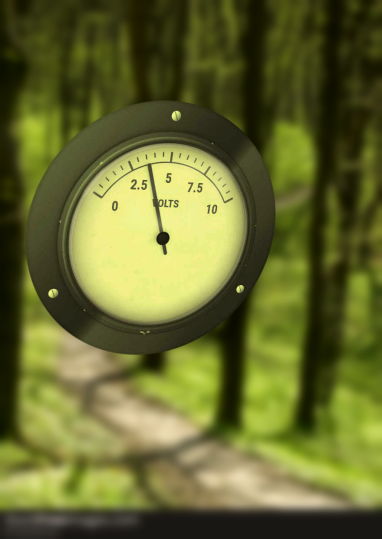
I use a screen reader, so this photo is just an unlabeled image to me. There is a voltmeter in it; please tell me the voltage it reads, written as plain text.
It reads 3.5 V
